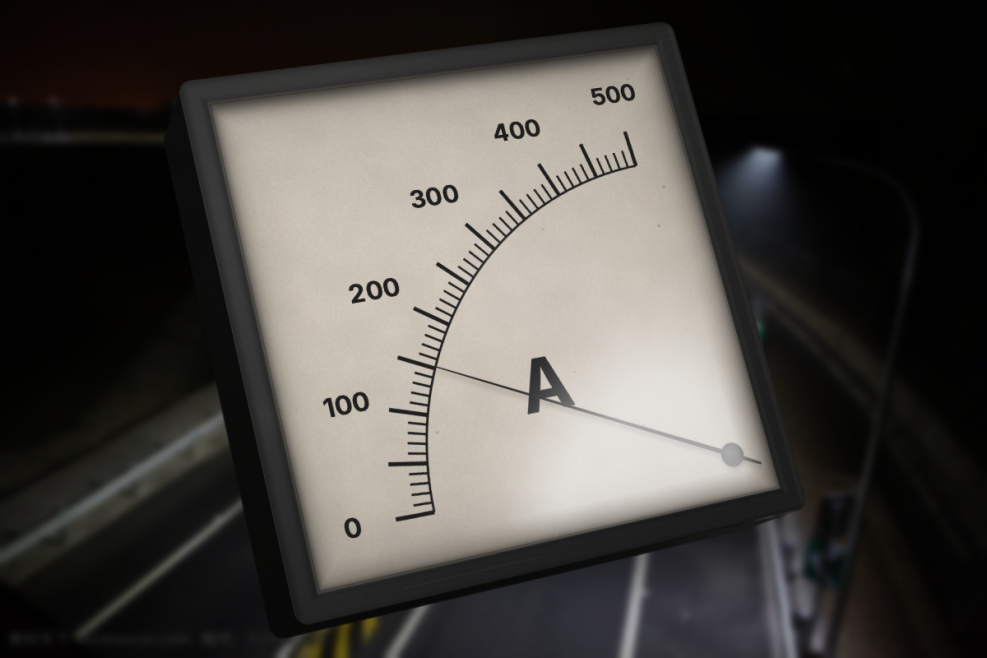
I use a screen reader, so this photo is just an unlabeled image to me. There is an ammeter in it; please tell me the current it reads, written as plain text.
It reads 150 A
